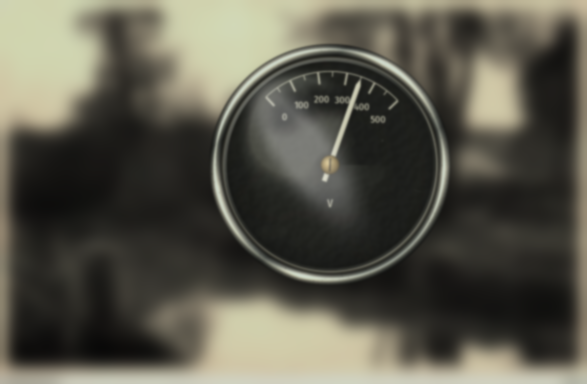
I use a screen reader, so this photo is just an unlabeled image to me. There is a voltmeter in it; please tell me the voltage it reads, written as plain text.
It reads 350 V
